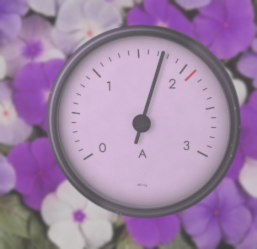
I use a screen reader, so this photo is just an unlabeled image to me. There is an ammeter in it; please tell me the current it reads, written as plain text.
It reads 1.75 A
